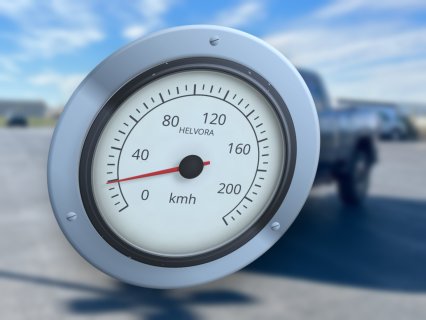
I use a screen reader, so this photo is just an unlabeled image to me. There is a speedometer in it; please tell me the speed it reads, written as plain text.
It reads 20 km/h
